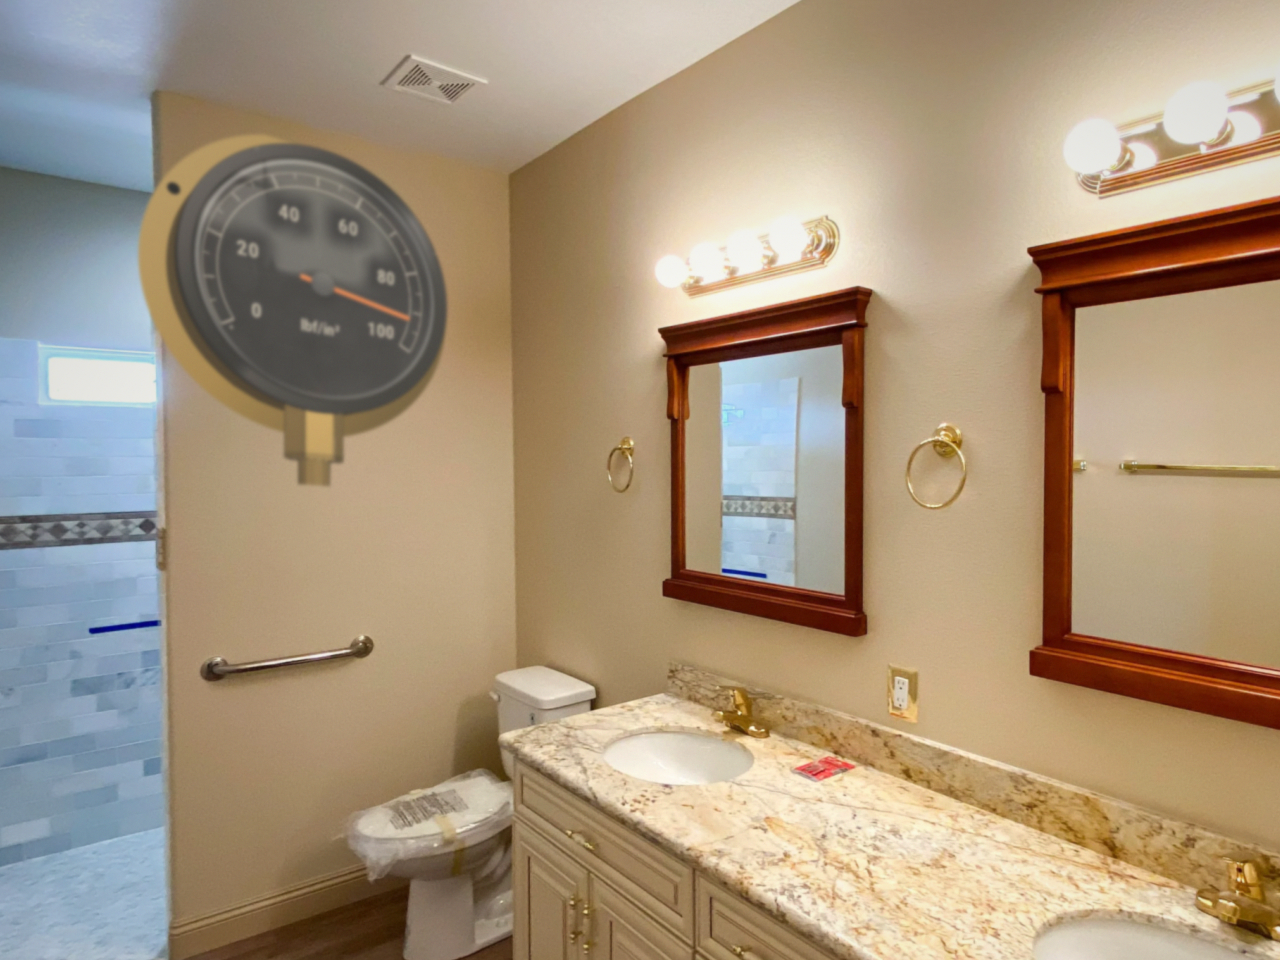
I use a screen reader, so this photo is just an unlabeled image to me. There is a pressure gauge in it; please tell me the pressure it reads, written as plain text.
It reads 92.5 psi
